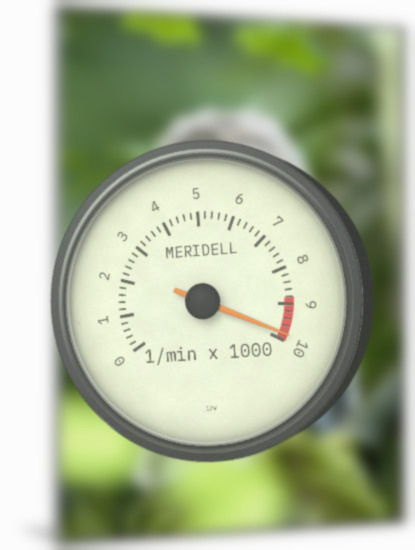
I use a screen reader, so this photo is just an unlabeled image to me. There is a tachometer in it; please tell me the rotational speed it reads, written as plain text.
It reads 9800 rpm
